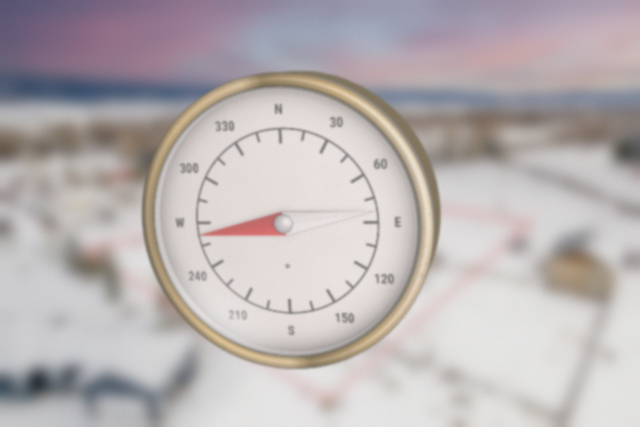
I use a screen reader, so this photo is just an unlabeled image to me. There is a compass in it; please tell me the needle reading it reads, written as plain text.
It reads 262.5 °
